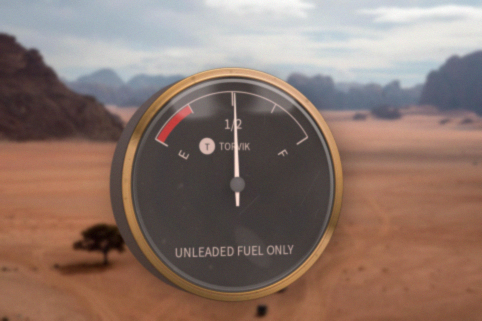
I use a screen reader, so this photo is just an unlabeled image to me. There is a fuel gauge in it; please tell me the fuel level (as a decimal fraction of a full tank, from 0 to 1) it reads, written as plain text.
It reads 0.5
